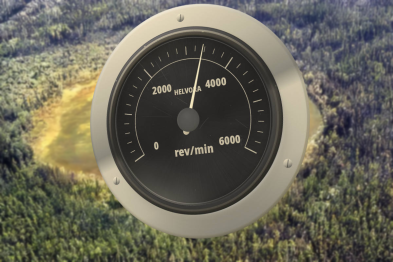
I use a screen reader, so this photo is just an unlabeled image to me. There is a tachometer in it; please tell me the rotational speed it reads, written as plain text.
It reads 3400 rpm
